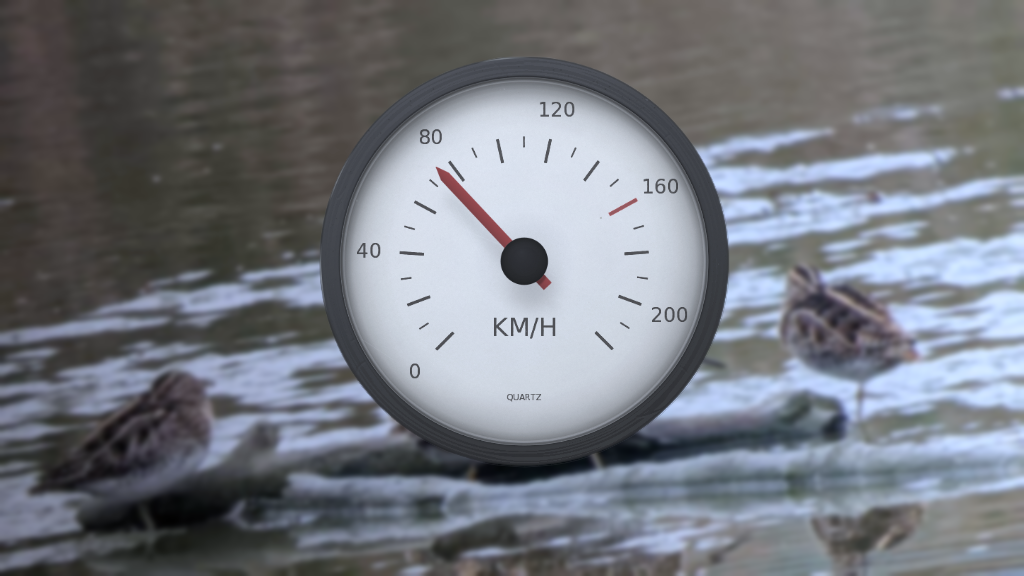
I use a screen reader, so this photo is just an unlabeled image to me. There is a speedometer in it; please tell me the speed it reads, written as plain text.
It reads 75 km/h
